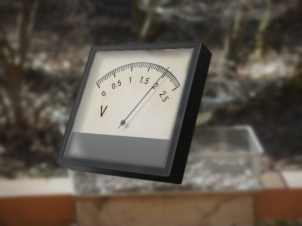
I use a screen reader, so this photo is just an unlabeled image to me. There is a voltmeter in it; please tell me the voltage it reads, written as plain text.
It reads 2 V
